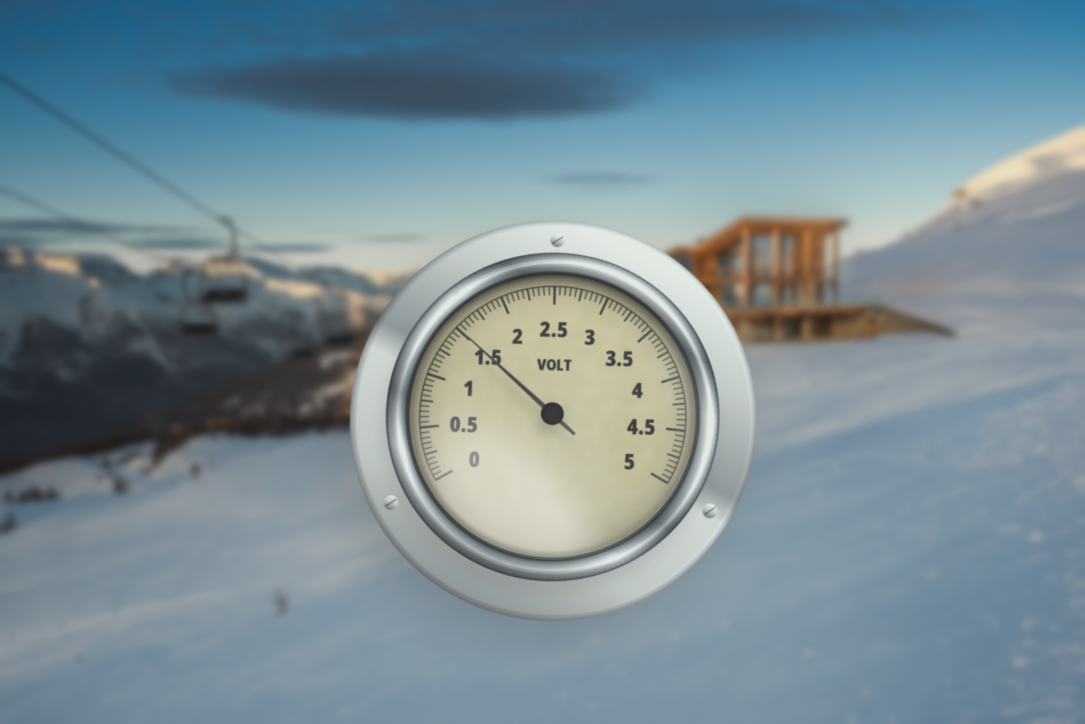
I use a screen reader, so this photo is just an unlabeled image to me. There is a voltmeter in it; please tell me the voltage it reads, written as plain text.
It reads 1.5 V
